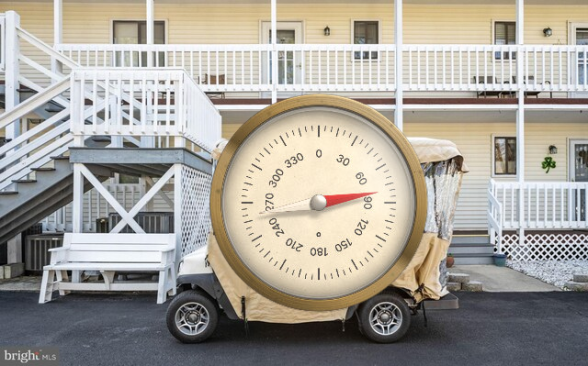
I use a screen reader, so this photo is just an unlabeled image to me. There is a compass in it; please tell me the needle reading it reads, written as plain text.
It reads 80 °
